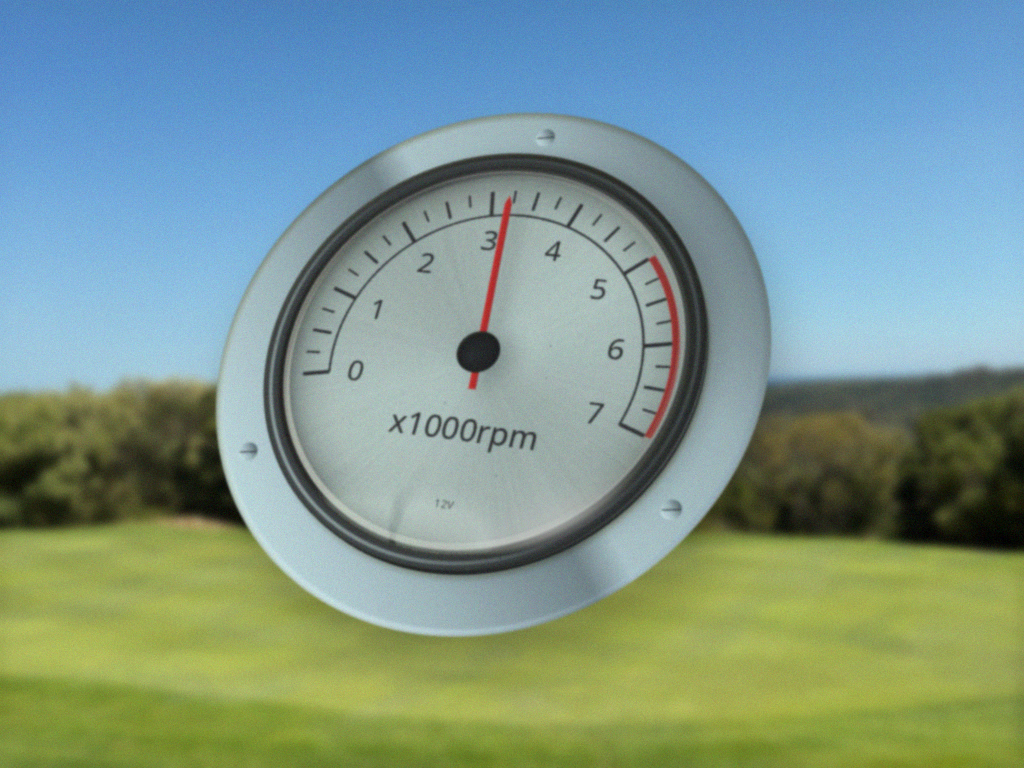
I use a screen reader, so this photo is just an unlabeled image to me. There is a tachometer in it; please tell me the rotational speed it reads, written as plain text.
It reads 3250 rpm
